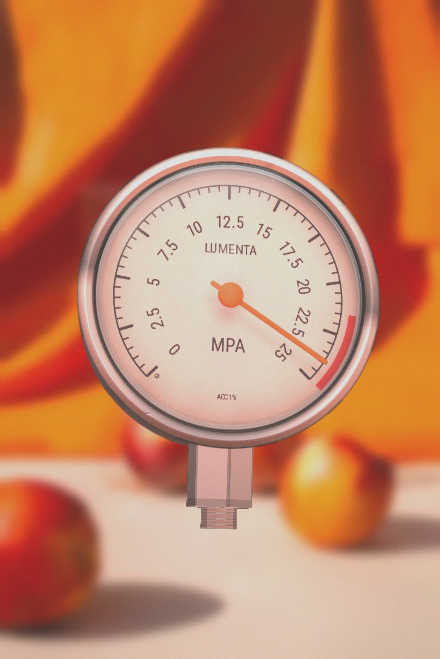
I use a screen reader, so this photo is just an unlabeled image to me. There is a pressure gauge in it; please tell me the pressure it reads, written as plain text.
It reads 24 MPa
